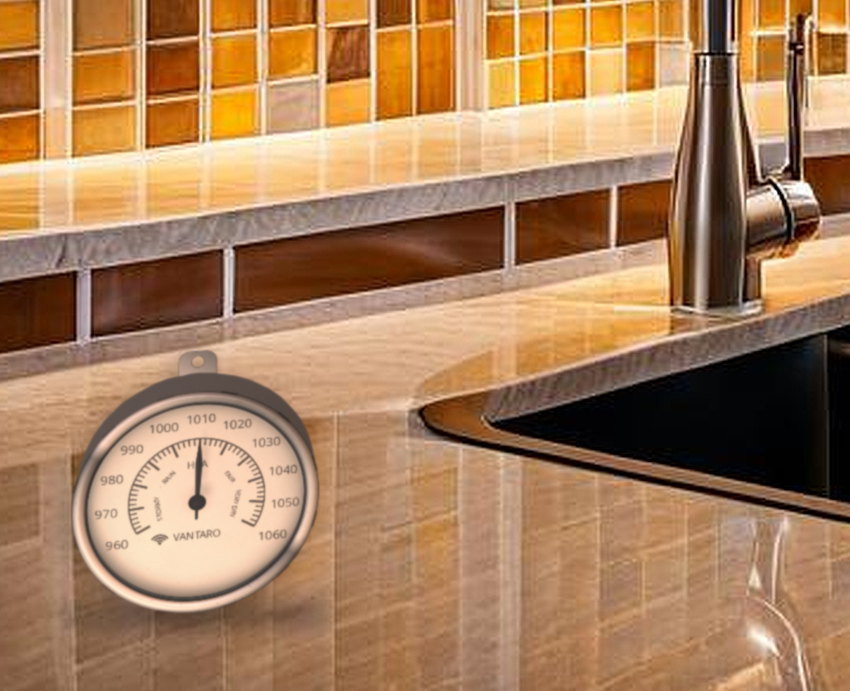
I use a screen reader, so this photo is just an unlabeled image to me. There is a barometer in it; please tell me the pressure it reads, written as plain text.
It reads 1010 hPa
